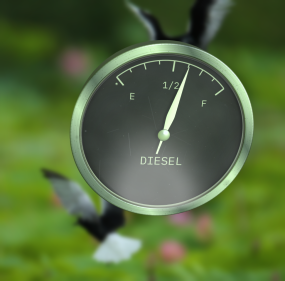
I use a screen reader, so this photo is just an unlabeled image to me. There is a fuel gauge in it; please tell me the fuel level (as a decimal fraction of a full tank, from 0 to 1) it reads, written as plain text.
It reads 0.625
